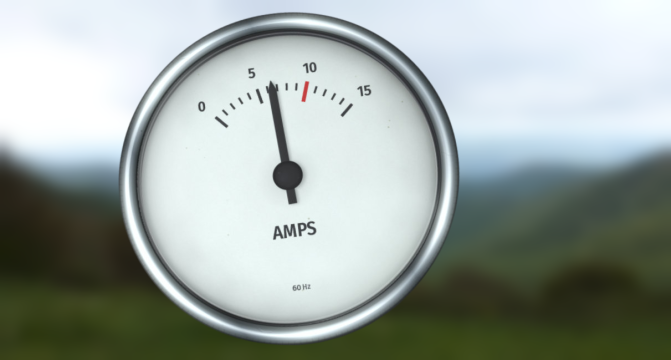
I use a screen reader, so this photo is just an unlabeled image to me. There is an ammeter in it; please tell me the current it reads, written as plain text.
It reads 6.5 A
